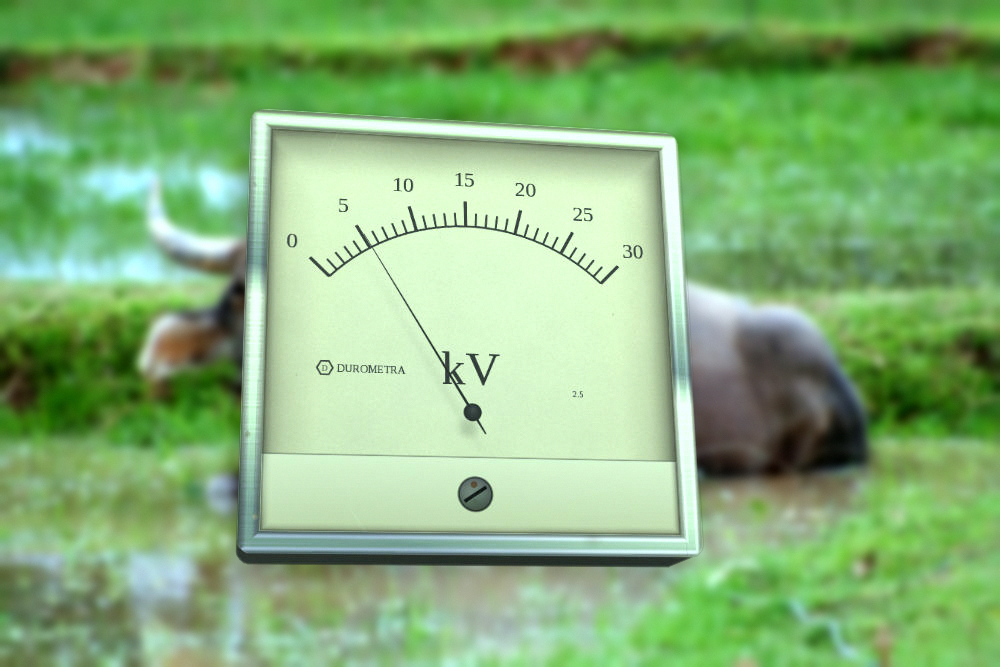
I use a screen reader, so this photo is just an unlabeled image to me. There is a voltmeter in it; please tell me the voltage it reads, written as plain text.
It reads 5 kV
